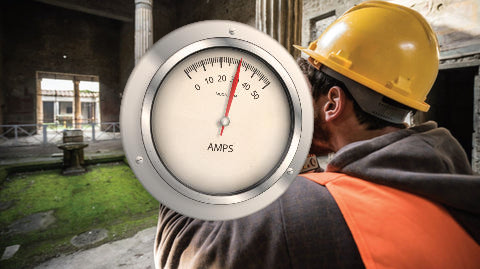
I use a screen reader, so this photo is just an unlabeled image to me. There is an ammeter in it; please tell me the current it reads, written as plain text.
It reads 30 A
